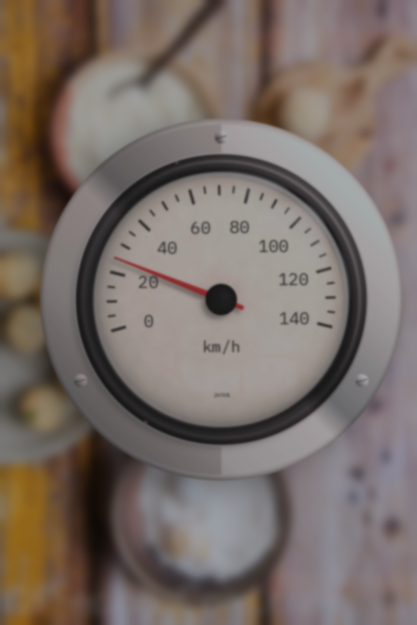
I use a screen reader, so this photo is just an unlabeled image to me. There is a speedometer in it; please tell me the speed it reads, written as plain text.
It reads 25 km/h
